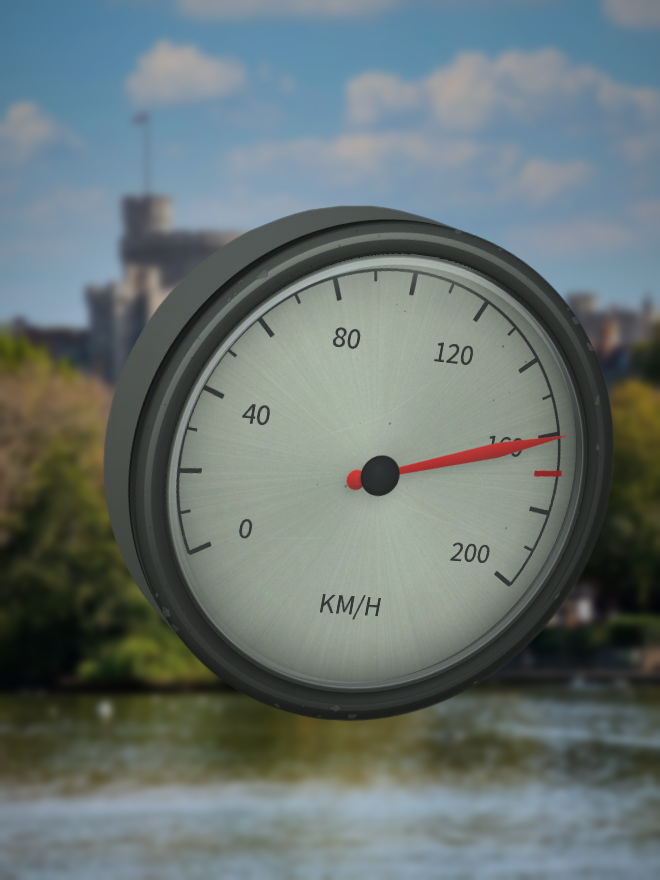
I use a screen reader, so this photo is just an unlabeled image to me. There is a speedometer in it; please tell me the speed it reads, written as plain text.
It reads 160 km/h
